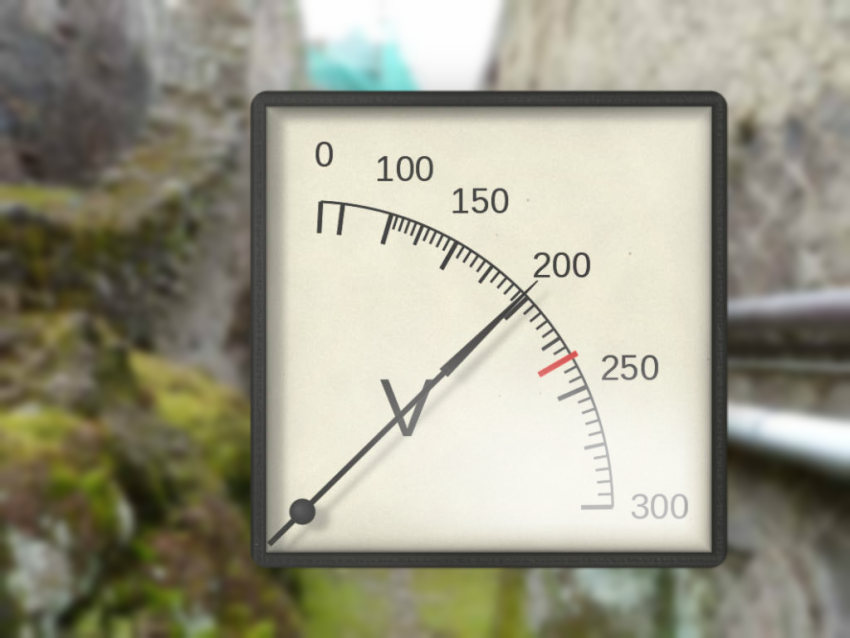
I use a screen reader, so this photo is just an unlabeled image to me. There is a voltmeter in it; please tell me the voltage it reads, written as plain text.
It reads 197.5 V
